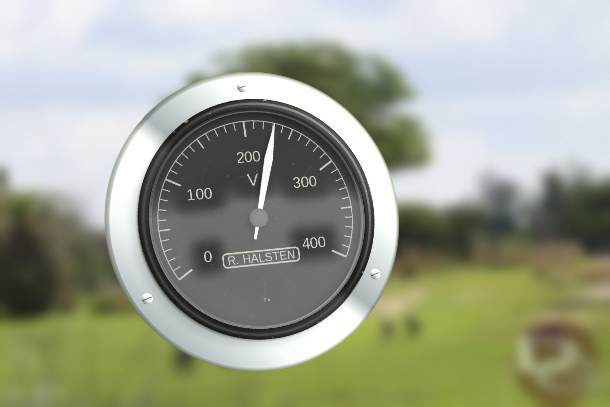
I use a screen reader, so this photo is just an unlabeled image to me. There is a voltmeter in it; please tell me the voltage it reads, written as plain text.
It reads 230 V
